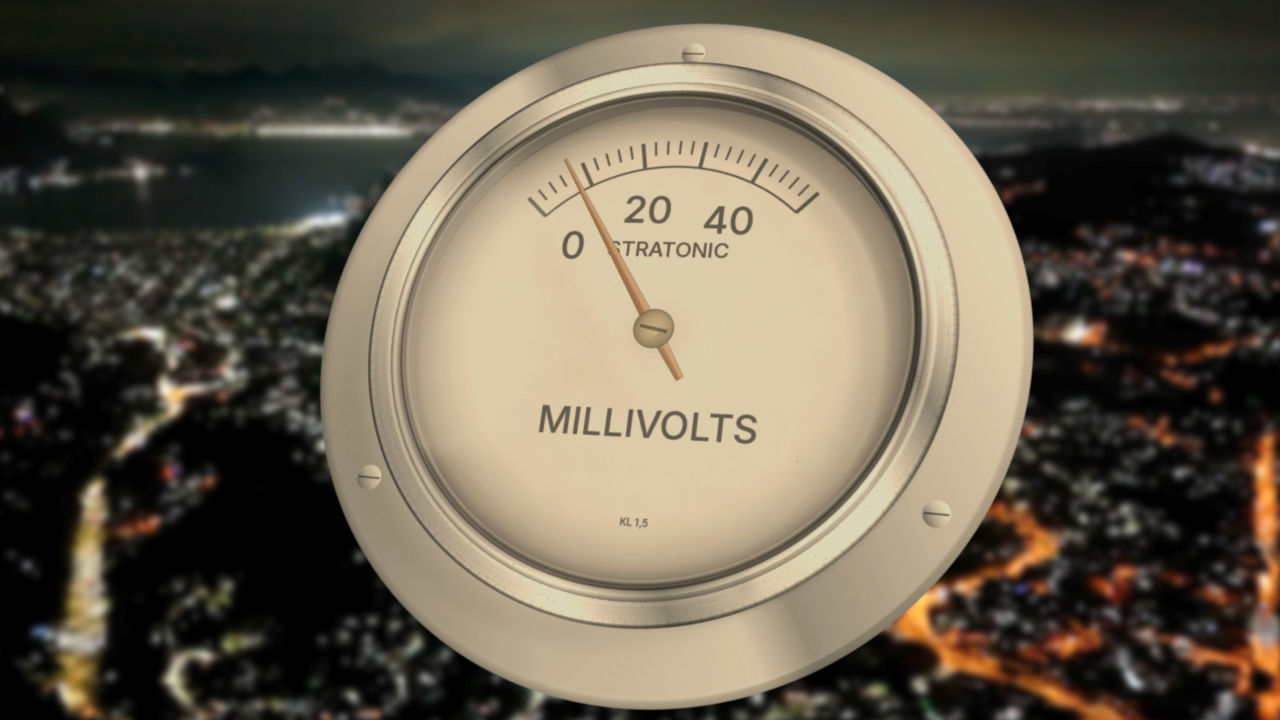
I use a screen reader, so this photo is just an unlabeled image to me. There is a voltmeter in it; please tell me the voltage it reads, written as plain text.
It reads 8 mV
